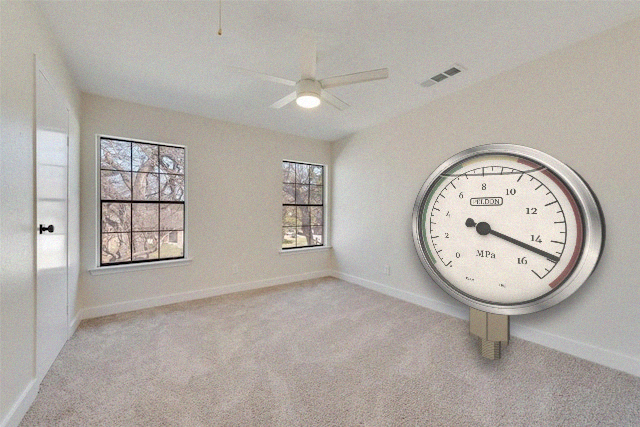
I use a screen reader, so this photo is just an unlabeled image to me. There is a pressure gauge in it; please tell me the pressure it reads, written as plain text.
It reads 14.75 MPa
